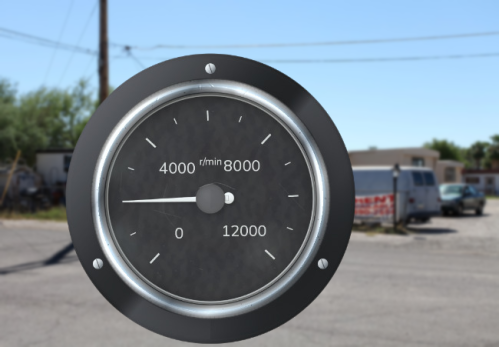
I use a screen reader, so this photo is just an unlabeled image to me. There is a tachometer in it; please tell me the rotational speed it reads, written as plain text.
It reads 2000 rpm
